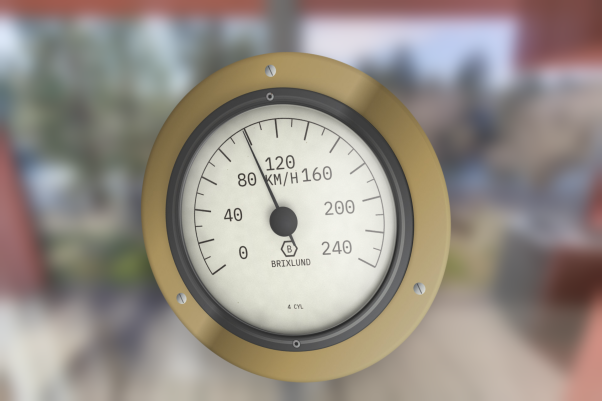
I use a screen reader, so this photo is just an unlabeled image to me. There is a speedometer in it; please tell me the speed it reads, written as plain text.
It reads 100 km/h
